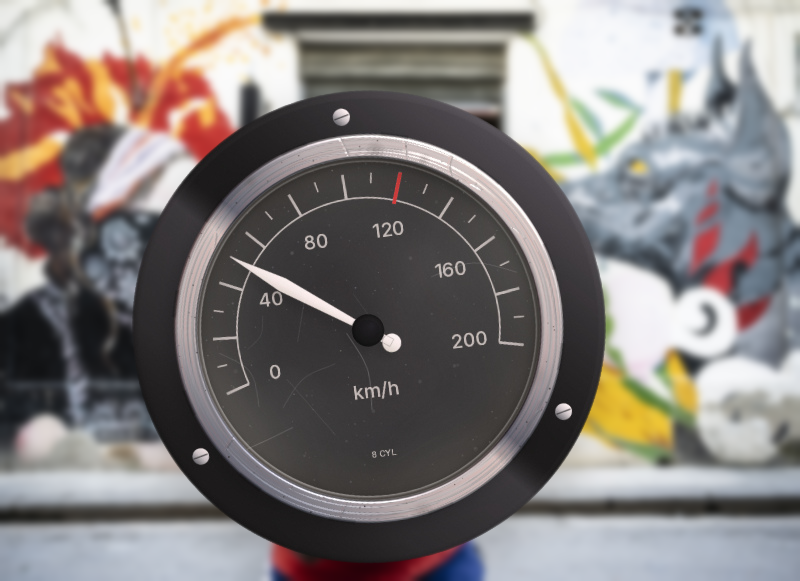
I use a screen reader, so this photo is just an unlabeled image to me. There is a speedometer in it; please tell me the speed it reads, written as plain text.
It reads 50 km/h
